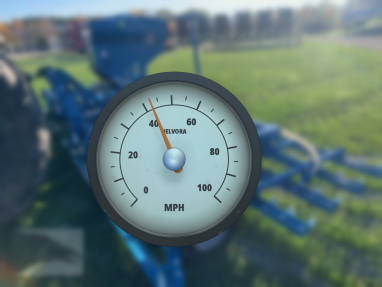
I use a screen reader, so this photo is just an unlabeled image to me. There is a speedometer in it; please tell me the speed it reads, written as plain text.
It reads 42.5 mph
